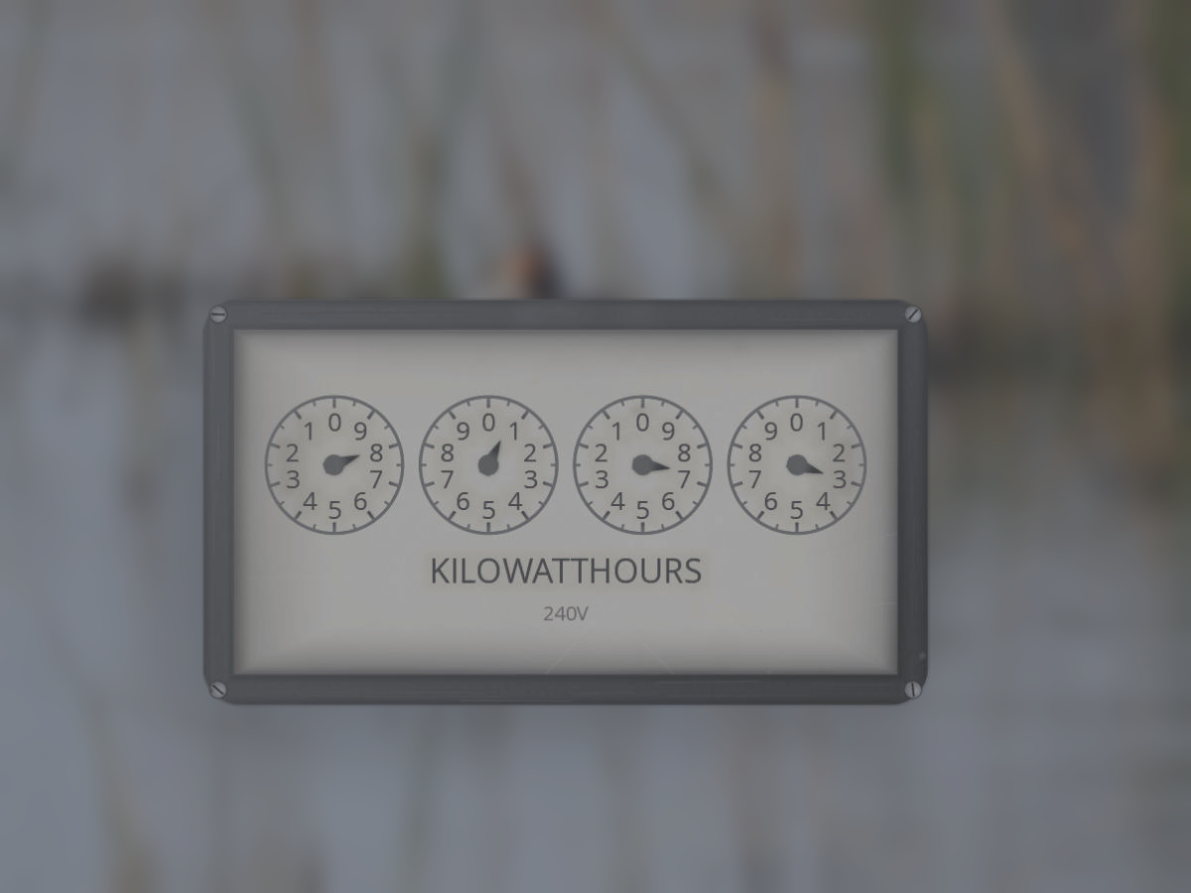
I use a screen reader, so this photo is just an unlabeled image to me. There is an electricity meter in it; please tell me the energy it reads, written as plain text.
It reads 8073 kWh
